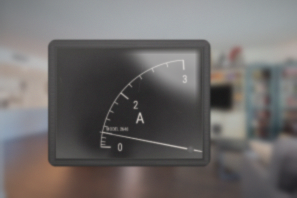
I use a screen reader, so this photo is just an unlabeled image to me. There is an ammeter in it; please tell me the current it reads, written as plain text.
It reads 1 A
